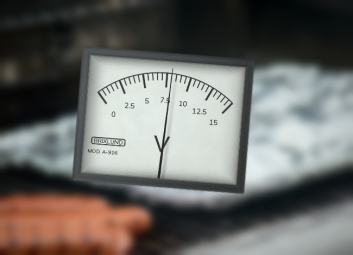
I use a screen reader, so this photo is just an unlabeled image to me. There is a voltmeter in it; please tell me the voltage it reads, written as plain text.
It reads 8 V
